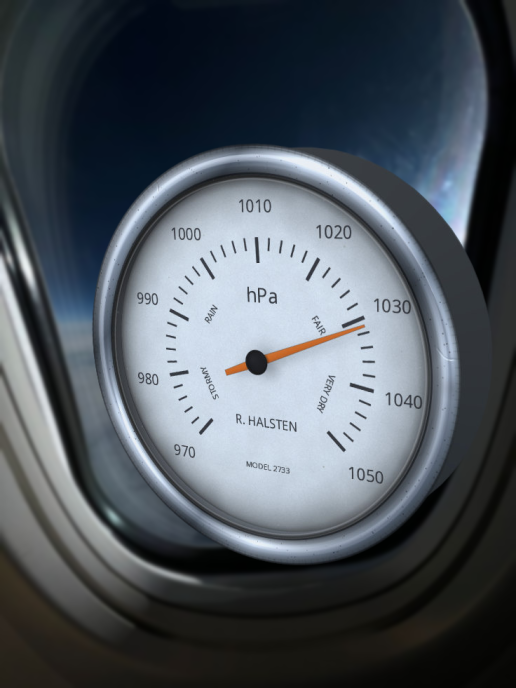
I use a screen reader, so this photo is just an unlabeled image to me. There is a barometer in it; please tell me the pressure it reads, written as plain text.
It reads 1031 hPa
